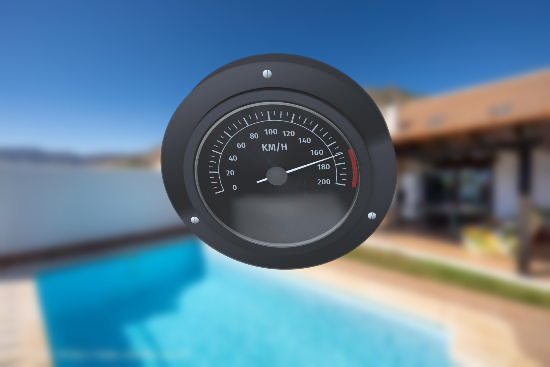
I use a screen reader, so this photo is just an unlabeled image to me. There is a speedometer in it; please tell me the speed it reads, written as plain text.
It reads 170 km/h
